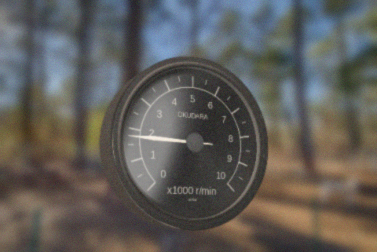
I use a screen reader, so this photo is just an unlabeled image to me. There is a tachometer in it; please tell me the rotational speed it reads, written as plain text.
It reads 1750 rpm
